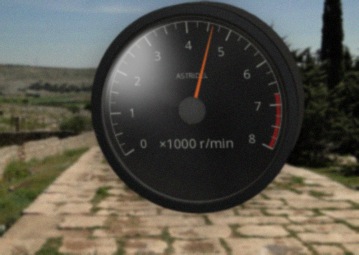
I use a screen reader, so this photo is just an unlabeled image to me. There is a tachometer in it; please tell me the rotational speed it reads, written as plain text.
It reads 4625 rpm
